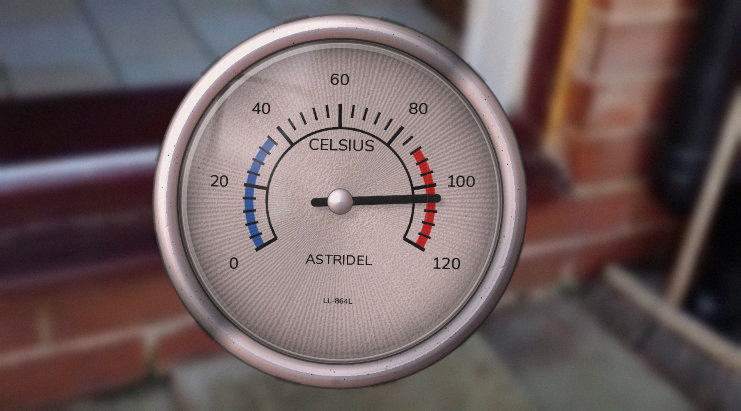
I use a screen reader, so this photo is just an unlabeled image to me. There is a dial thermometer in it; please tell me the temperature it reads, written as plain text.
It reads 104 °C
